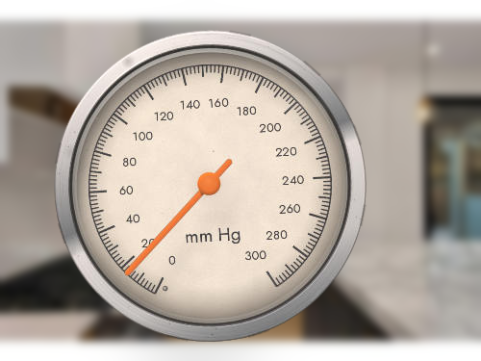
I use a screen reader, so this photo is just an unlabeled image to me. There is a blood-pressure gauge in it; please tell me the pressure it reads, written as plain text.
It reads 16 mmHg
